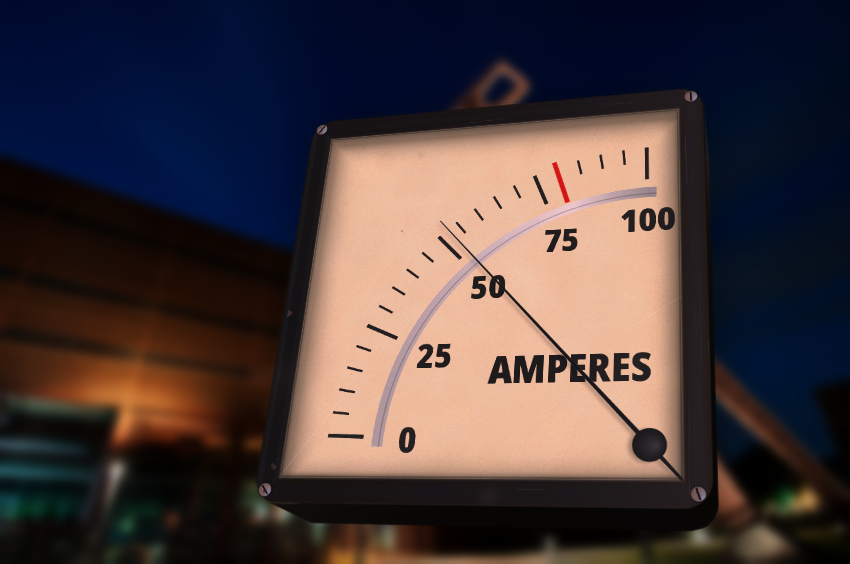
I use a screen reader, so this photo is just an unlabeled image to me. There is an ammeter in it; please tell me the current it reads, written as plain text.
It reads 52.5 A
